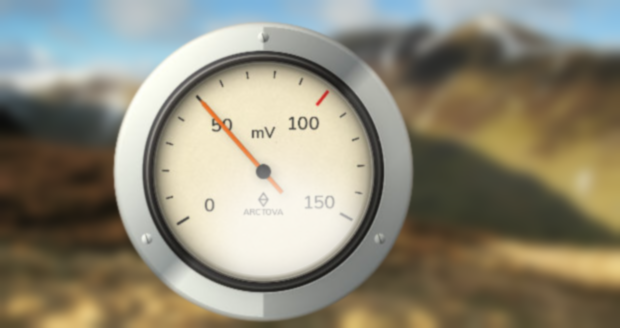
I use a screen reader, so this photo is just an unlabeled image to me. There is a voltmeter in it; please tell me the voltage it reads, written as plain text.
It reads 50 mV
